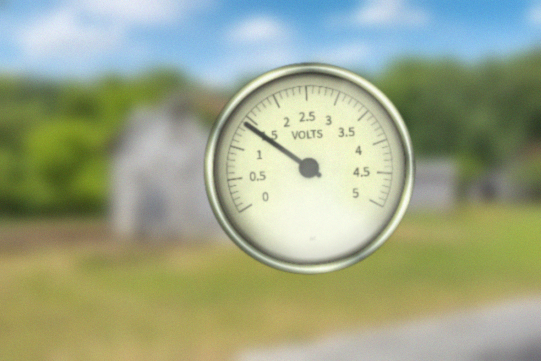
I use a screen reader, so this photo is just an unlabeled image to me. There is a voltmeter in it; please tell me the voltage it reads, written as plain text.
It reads 1.4 V
